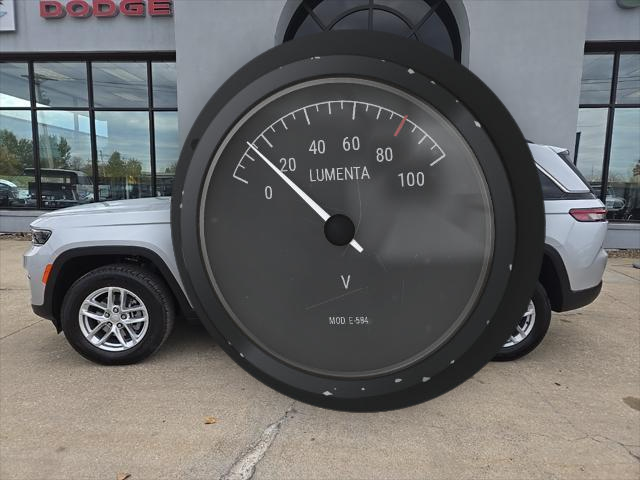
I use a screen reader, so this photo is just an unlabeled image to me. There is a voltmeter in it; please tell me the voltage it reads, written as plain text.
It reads 15 V
